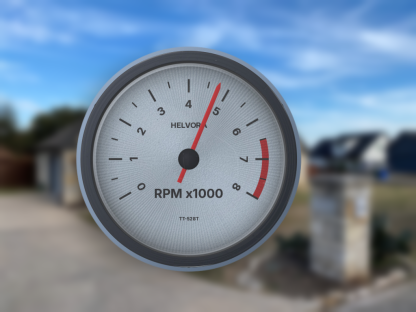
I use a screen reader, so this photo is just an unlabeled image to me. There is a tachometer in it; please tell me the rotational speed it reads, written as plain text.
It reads 4750 rpm
